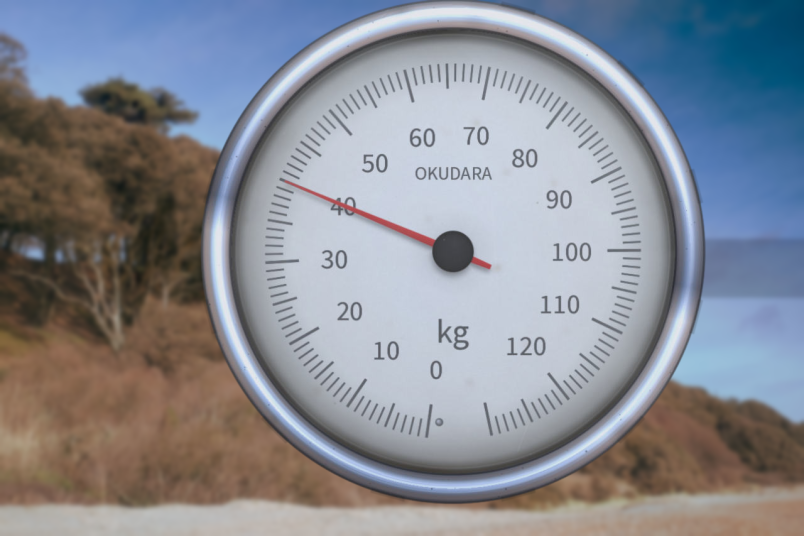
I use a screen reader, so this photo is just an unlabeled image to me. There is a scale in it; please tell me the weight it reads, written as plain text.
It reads 40 kg
